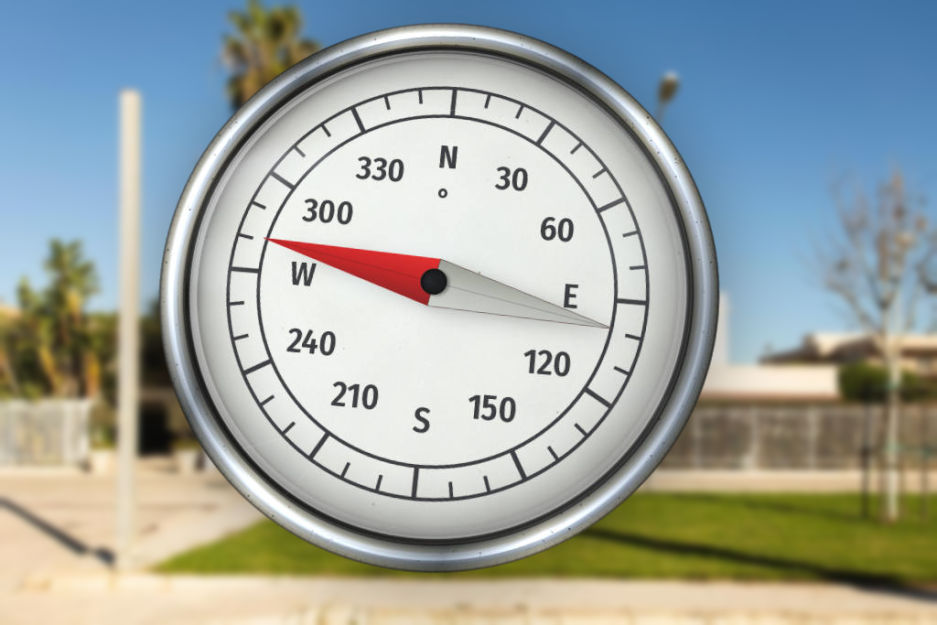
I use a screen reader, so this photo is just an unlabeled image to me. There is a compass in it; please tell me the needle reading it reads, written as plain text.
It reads 280 °
